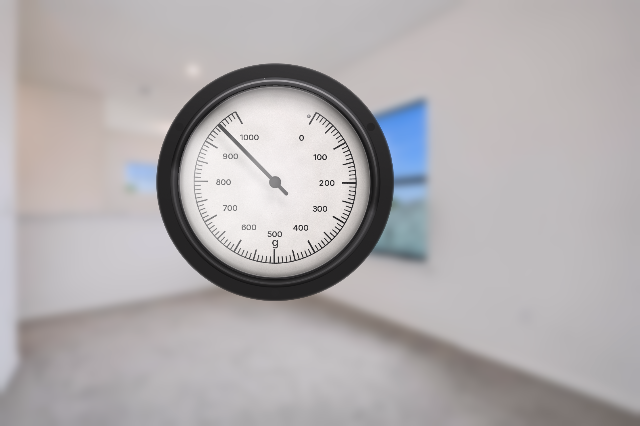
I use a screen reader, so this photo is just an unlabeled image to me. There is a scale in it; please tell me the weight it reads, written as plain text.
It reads 950 g
